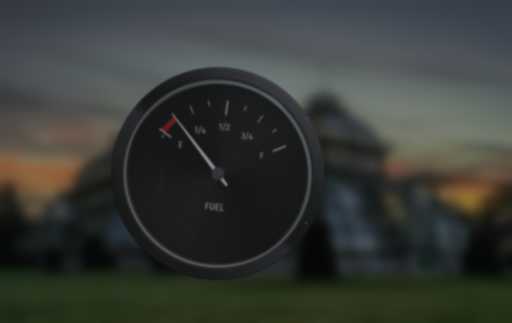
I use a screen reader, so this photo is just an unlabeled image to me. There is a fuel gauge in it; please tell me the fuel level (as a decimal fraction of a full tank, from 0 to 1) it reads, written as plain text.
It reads 0.125
